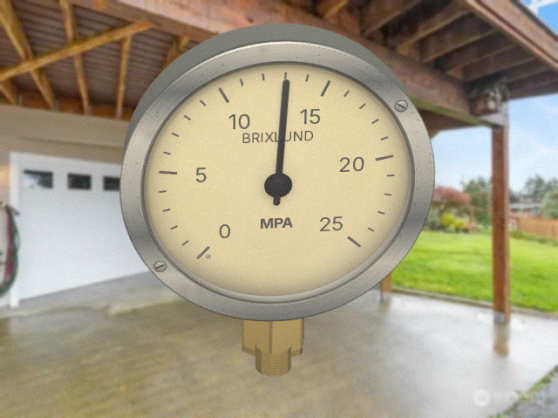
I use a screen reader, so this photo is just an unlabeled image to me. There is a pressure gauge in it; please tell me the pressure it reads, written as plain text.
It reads 13 MPa
